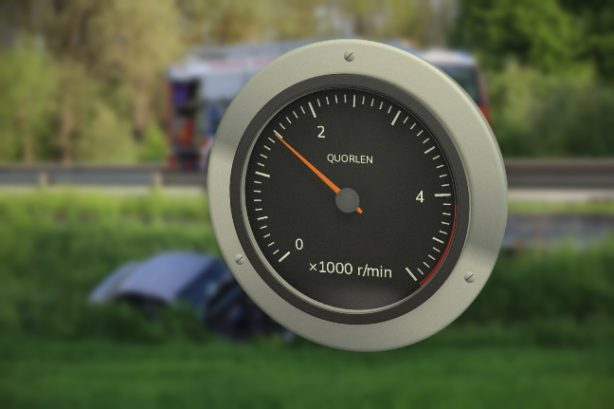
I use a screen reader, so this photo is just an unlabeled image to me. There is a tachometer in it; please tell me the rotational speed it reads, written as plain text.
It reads 1500 rpm
